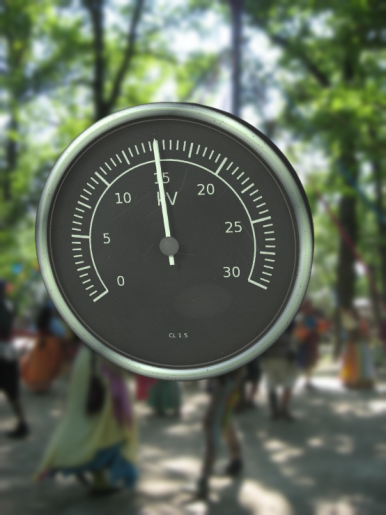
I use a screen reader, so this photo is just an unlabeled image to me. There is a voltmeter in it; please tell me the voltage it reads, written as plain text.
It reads 15 kV
